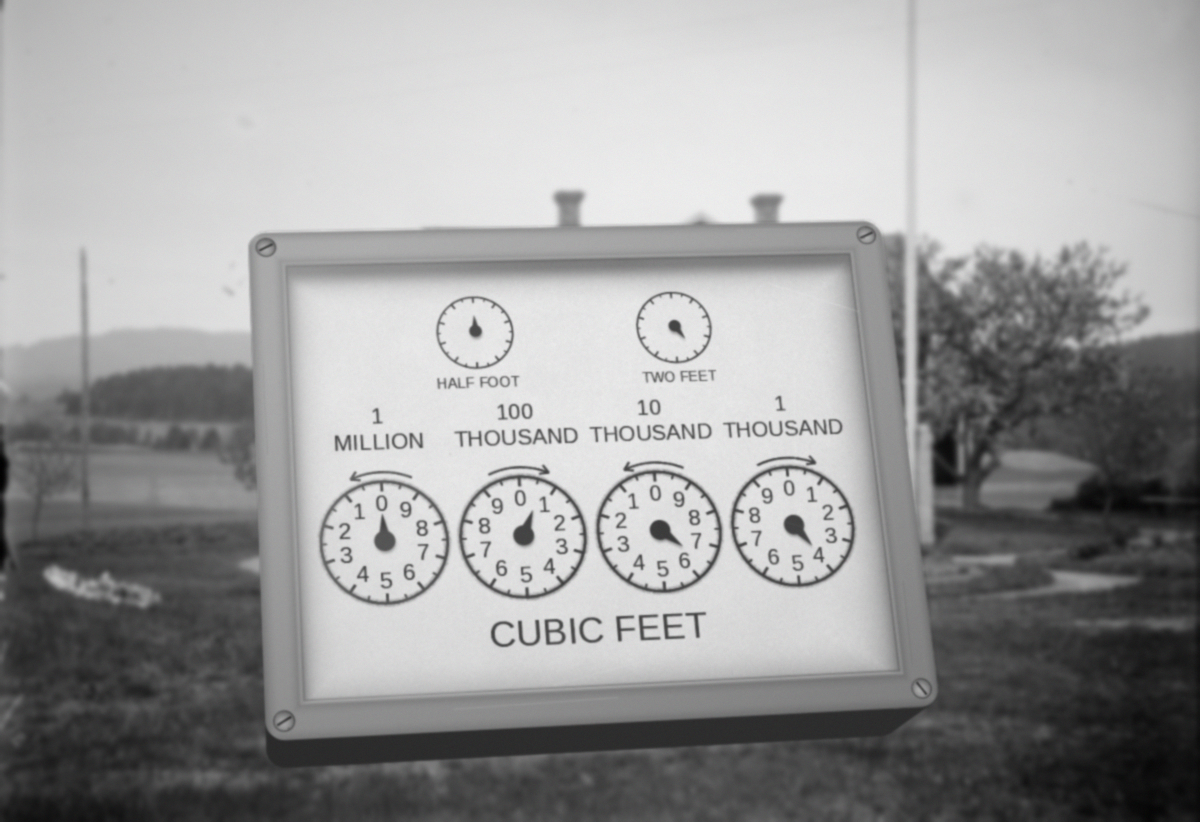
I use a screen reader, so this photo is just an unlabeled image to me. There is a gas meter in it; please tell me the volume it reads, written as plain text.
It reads 6400 ft³
